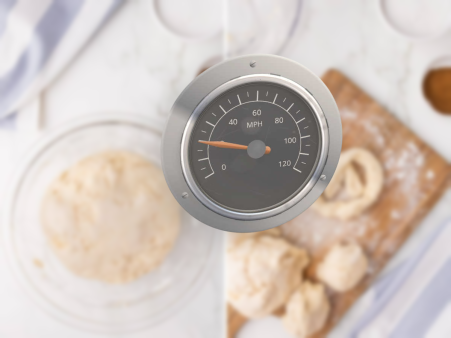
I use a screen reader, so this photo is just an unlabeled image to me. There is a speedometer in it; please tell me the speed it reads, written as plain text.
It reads 20 mph
